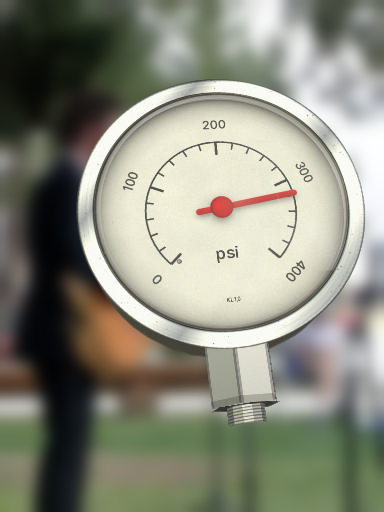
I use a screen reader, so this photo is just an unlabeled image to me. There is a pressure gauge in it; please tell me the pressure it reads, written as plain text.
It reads 320 psi
